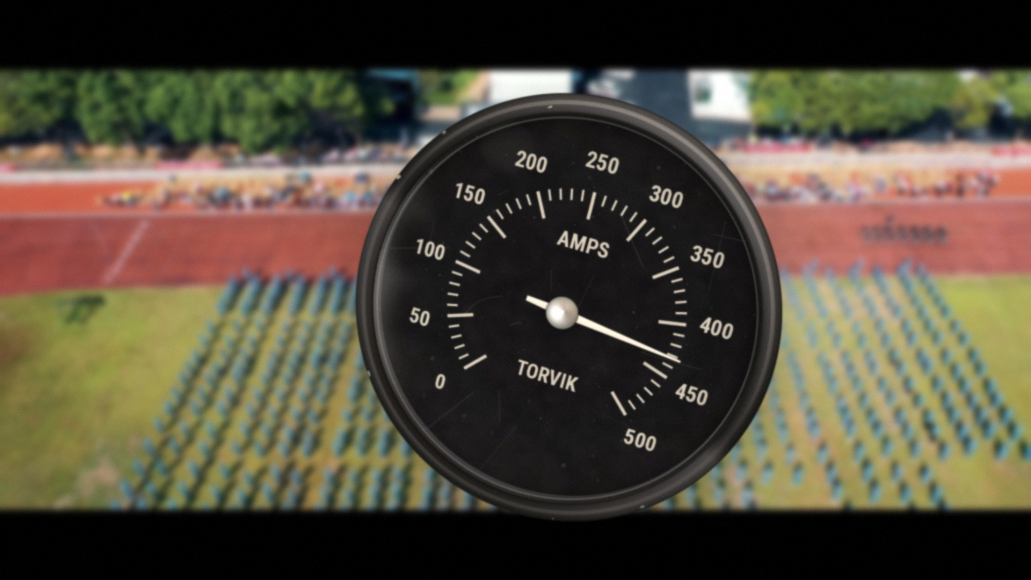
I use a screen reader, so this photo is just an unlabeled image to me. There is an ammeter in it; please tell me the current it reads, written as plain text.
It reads 430 A
